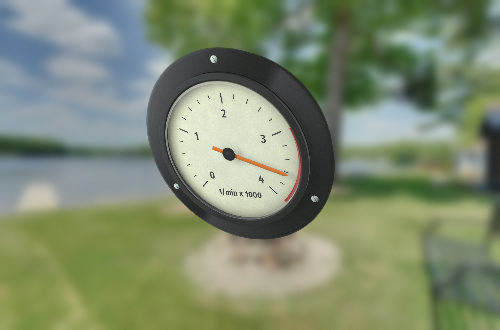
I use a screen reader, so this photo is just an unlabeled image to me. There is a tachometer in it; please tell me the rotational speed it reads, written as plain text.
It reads 3600 rpm
